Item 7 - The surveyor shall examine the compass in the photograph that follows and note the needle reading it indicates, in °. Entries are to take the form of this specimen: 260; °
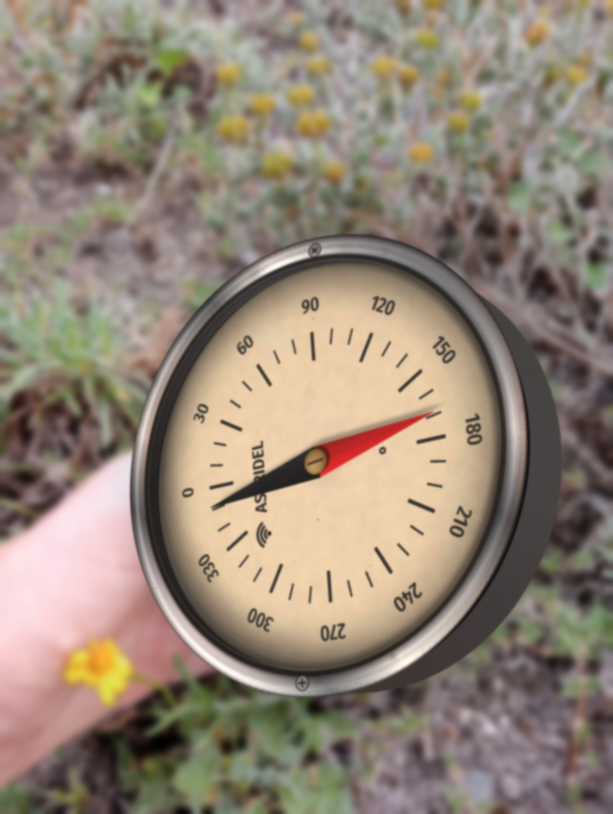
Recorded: 170; °
